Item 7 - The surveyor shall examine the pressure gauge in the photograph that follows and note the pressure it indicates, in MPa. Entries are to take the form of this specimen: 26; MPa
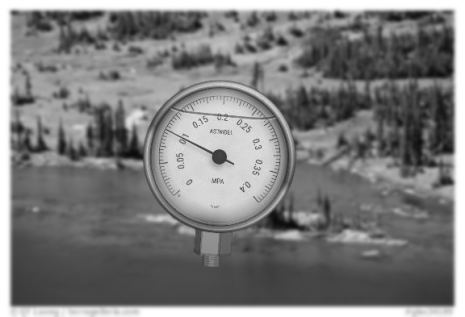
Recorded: 0.1; MPa
